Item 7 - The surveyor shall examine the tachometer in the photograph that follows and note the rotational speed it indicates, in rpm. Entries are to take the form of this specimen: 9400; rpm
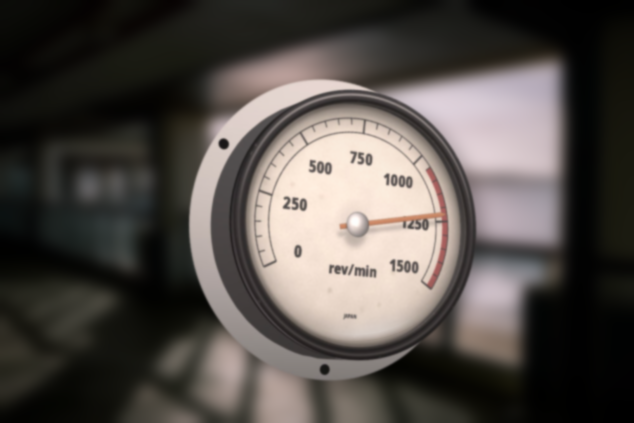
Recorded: 1225; rpm
